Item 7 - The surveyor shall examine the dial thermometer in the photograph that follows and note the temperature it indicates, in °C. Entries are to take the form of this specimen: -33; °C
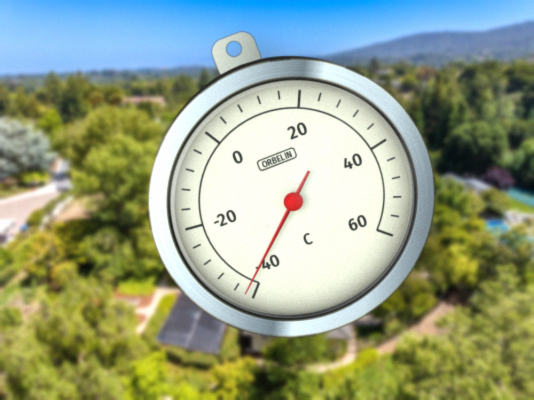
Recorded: -38; °C
